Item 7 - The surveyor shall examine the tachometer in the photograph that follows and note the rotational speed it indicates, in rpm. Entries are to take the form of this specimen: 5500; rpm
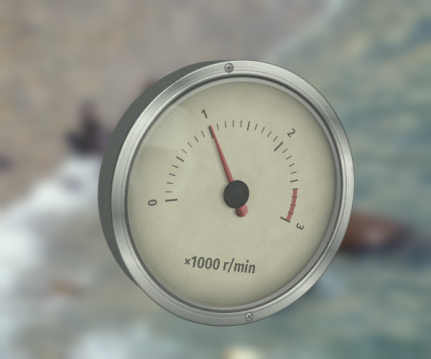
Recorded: 1000; rpm
